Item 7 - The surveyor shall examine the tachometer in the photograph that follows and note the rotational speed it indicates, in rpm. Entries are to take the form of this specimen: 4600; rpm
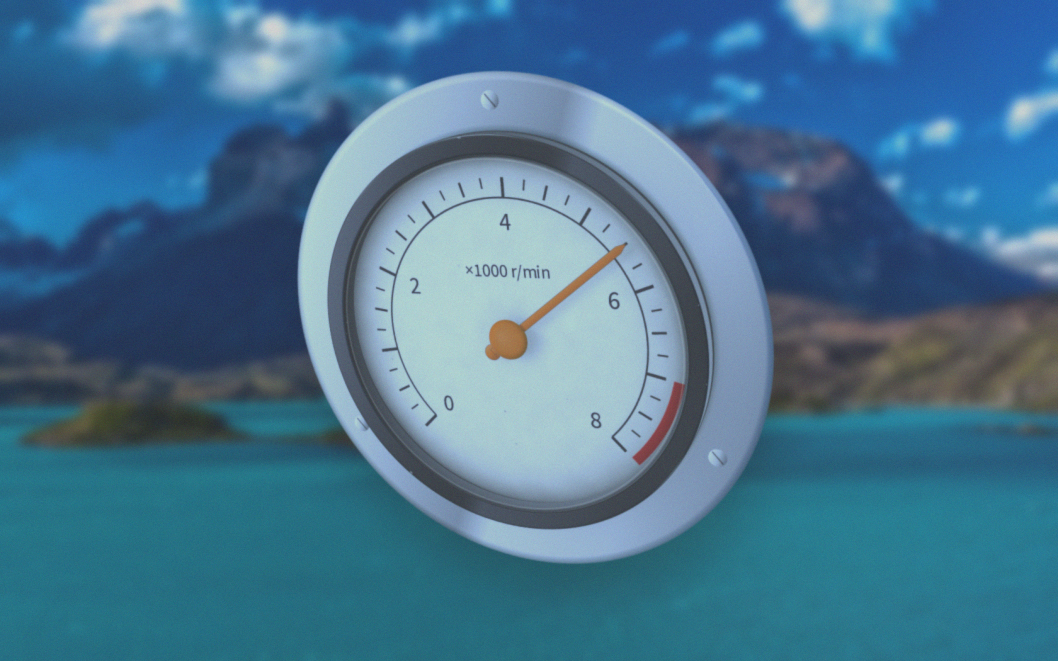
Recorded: 5500; rpm
